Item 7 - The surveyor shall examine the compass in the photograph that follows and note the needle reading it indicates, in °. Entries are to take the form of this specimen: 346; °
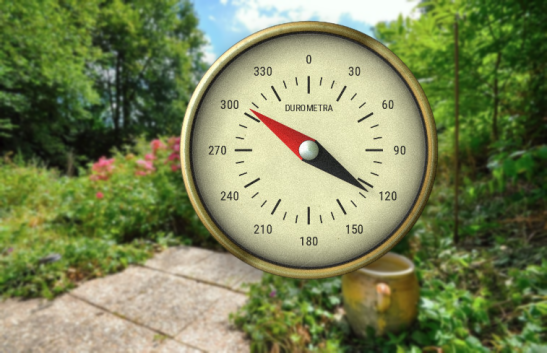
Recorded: 305; °
